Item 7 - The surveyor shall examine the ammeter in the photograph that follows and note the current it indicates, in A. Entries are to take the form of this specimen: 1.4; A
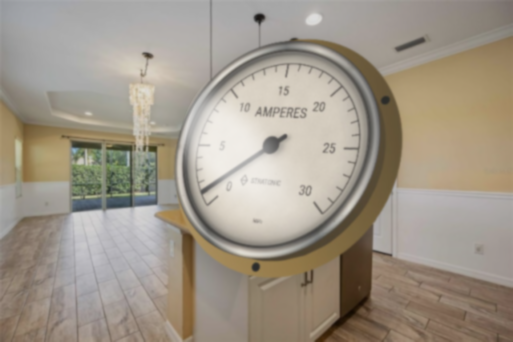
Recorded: 1; A
